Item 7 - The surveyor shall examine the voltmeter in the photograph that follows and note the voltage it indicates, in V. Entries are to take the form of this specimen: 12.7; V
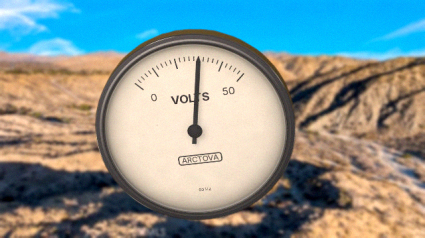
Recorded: 30; V
